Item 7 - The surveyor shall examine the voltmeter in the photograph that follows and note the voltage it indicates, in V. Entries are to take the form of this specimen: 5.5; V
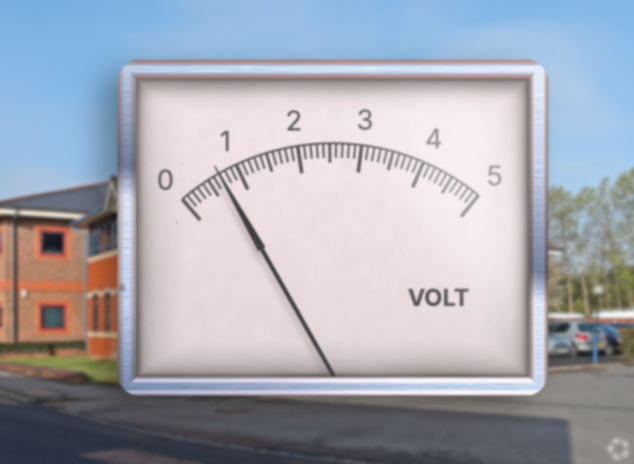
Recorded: 0.7; V
